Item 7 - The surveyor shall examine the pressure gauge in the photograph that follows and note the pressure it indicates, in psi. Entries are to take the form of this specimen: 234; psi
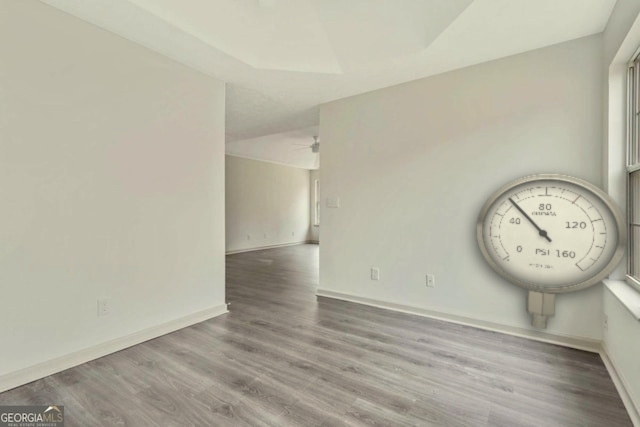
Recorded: 55; psi
